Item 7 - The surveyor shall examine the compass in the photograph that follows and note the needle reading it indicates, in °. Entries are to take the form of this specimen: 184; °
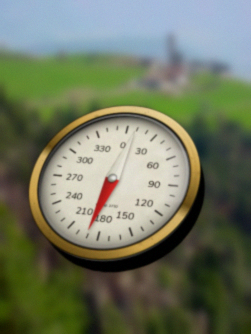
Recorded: 190; °
